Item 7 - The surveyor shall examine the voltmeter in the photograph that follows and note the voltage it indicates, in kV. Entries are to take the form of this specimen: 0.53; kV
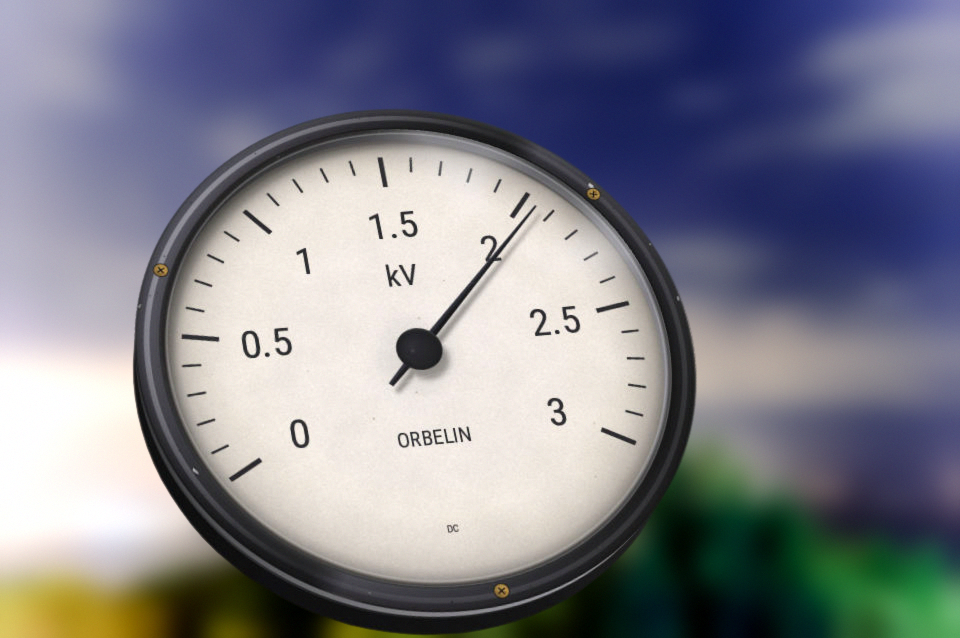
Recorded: 2.05; kV
